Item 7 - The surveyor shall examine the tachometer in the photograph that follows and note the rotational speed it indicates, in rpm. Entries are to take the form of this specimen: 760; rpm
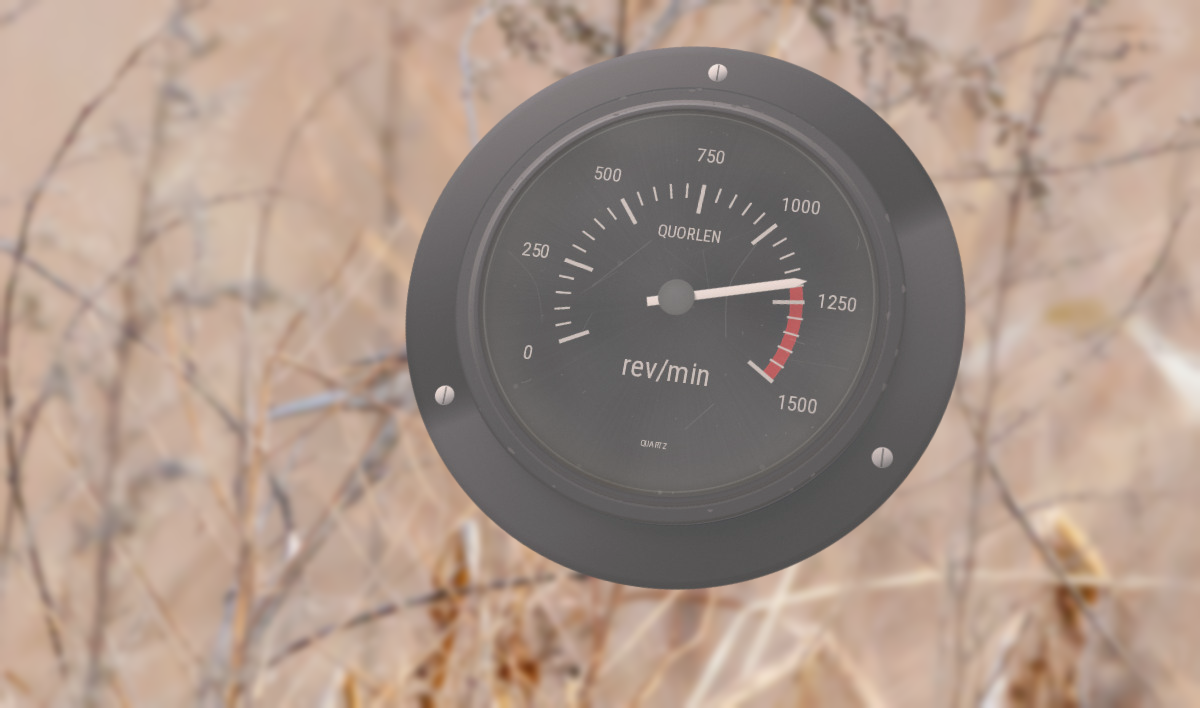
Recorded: 1200; rpm
